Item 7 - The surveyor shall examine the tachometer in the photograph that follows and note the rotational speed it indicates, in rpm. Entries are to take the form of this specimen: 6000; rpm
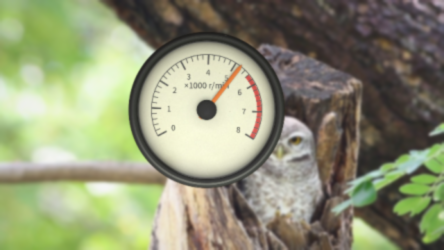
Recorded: 5200; rpm
